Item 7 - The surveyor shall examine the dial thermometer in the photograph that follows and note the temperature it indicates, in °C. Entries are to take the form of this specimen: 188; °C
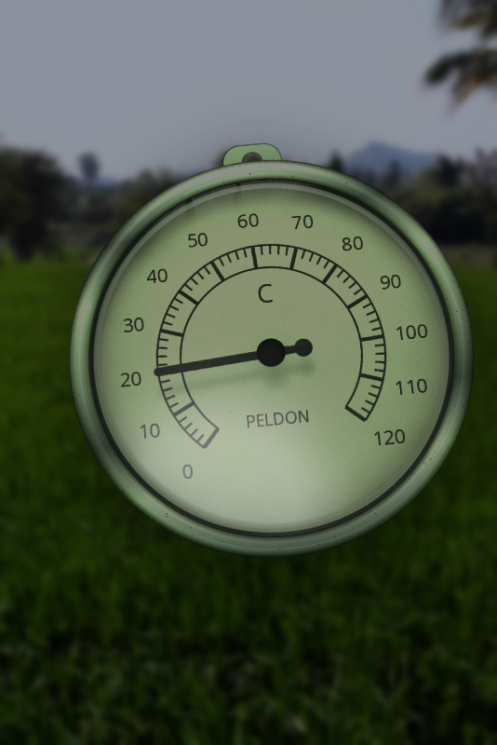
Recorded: 20; °C
